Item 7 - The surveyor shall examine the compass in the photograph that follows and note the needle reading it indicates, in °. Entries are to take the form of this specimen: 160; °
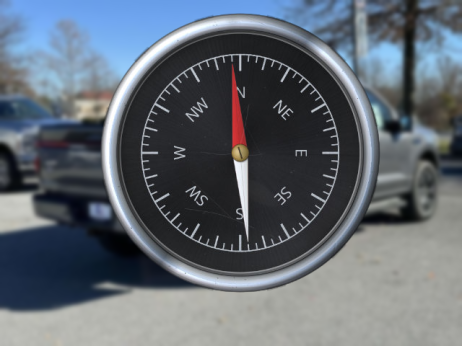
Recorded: 355; °
